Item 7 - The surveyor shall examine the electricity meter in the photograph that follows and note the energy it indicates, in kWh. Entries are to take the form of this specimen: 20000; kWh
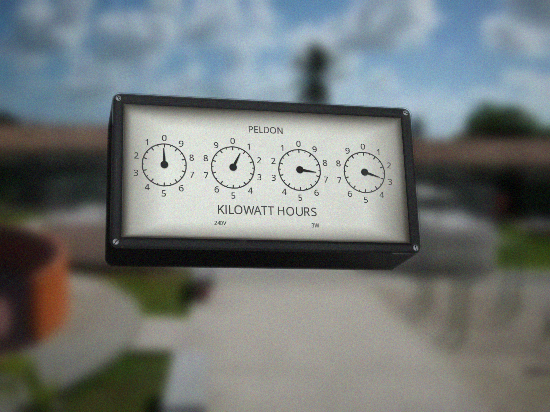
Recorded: 73; kWh
